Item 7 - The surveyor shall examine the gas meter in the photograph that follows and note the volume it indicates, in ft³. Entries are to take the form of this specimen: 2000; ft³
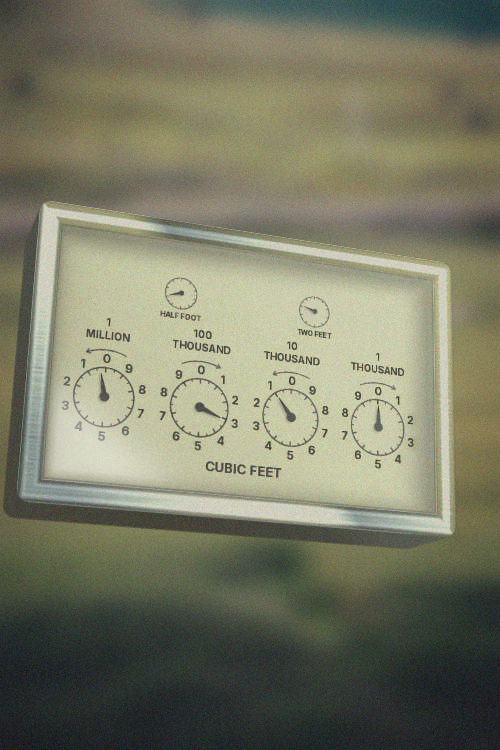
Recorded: 31000; ft³
